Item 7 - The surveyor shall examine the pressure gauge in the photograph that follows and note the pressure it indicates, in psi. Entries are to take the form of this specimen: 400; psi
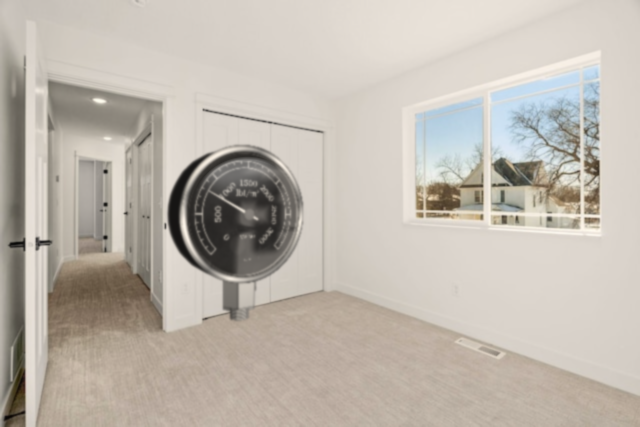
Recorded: 800; psi
